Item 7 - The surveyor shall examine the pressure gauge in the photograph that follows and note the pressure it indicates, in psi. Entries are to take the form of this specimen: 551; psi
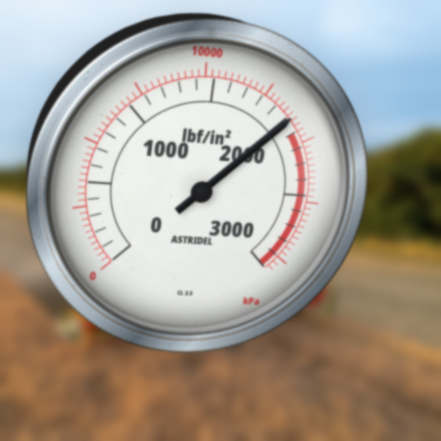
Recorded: 2000; psi
